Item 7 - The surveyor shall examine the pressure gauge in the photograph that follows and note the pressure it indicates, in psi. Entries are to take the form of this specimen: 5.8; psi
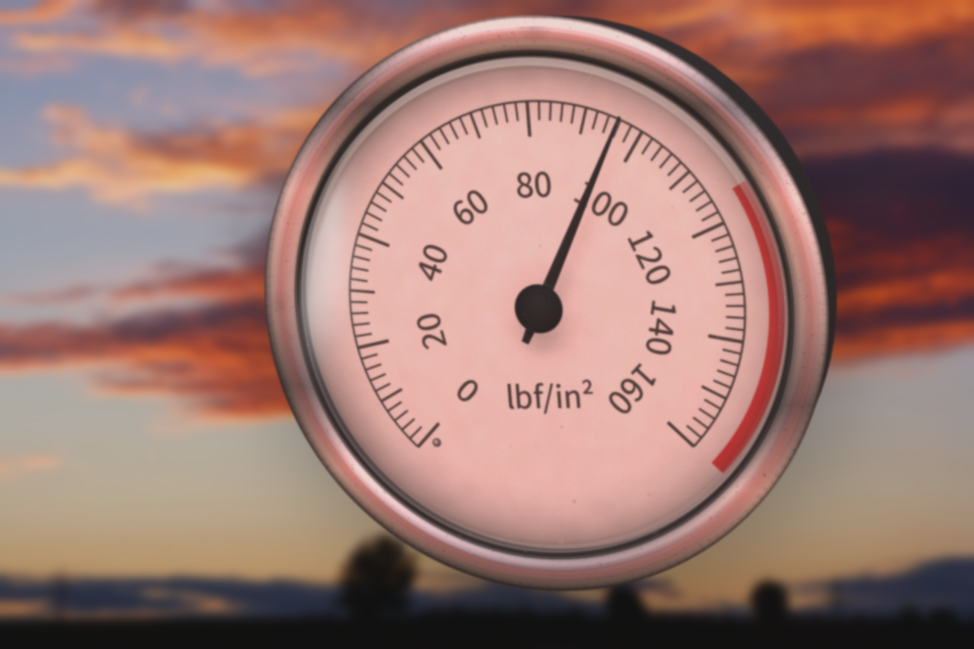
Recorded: 96; psi
